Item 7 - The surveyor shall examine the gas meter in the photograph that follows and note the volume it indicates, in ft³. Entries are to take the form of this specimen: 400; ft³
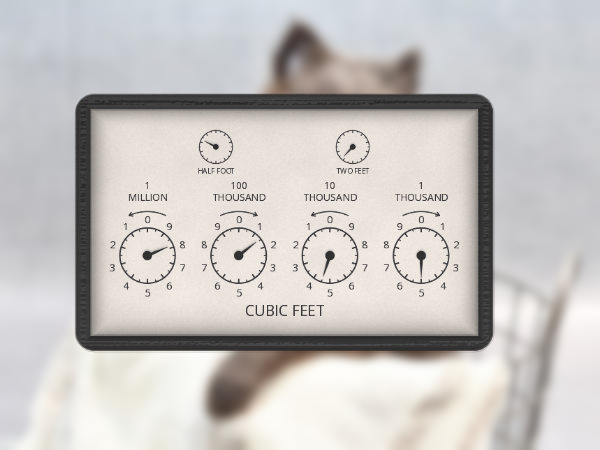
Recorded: 814500; ft³
